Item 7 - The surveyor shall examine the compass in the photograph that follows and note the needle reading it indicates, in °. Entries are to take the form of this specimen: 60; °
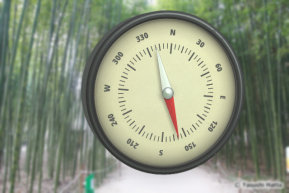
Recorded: 160; °
